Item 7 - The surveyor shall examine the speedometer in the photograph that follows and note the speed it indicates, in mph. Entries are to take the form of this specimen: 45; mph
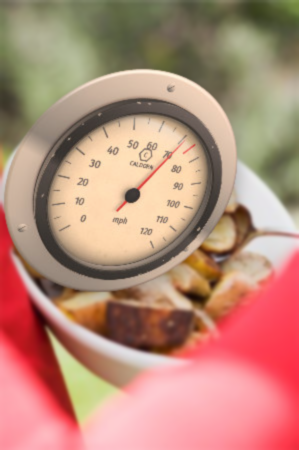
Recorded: 70; mph
